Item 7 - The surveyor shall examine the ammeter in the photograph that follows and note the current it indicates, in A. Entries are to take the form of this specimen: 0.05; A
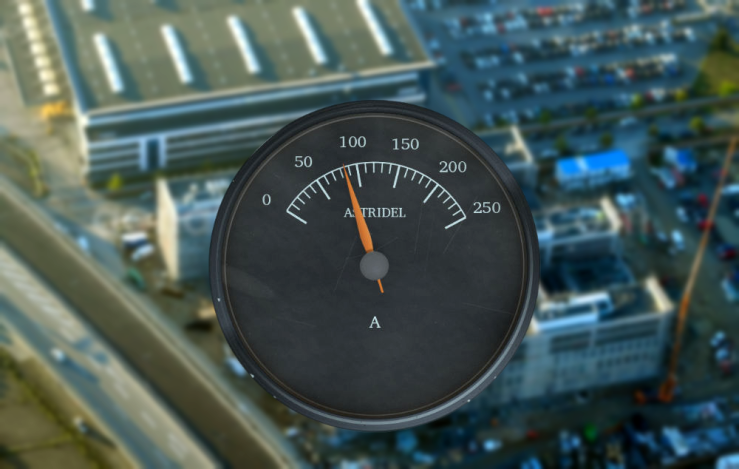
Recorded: 85; A
